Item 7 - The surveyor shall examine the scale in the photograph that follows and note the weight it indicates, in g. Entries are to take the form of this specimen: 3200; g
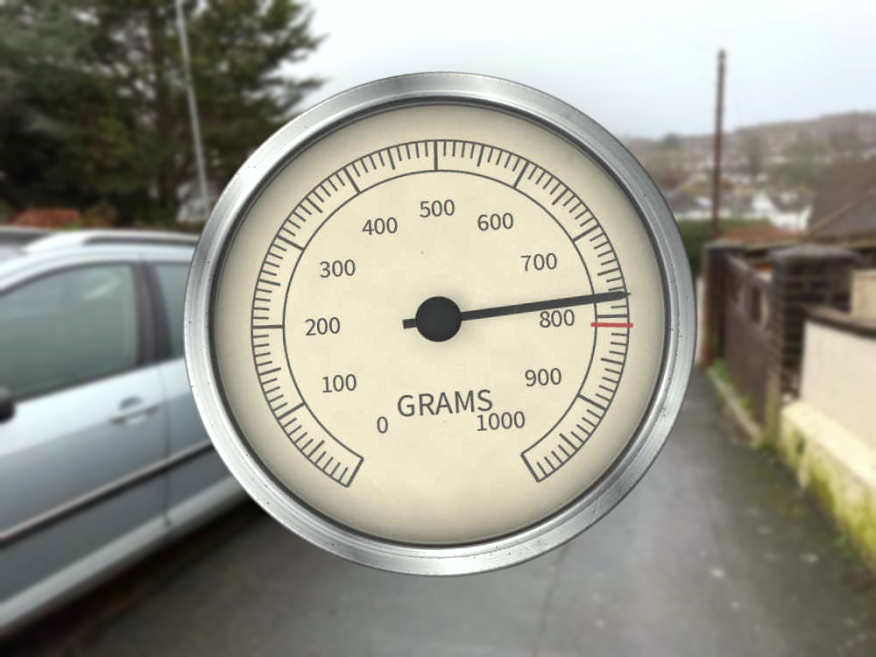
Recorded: 780; g
